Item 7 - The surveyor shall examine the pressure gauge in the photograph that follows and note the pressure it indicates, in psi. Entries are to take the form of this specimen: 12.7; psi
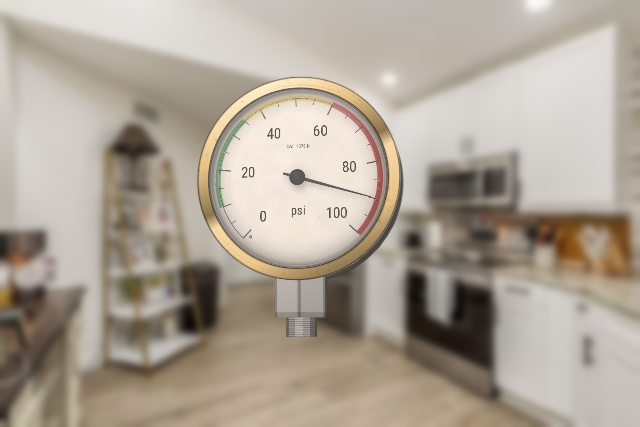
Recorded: 90; psi
